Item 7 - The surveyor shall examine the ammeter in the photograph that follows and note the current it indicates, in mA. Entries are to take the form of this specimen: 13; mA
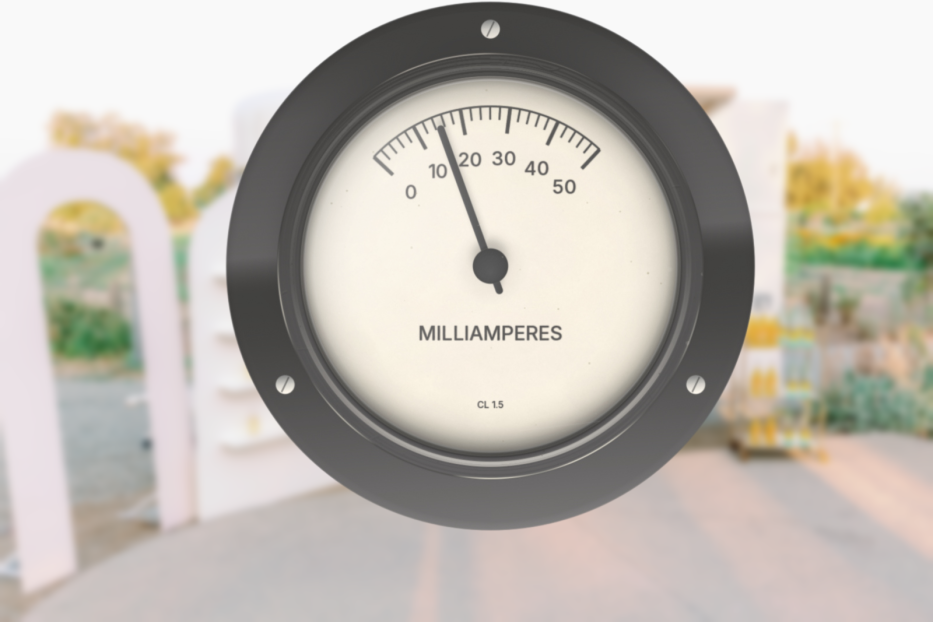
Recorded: 15; mA
